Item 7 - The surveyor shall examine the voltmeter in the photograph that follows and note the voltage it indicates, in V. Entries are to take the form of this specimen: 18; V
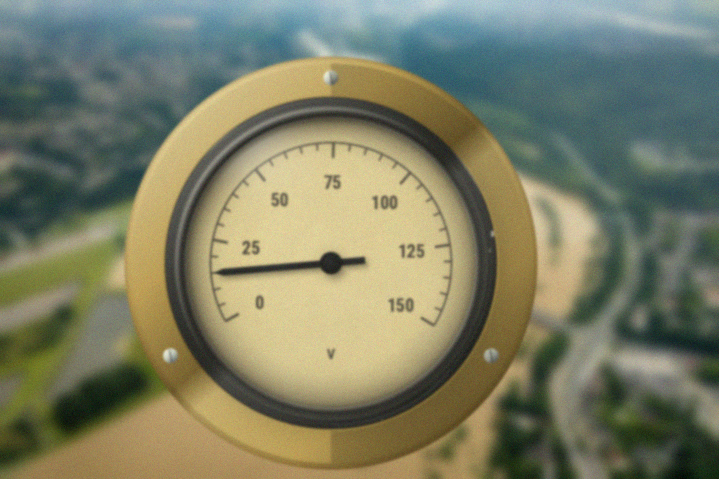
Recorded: 15; V
